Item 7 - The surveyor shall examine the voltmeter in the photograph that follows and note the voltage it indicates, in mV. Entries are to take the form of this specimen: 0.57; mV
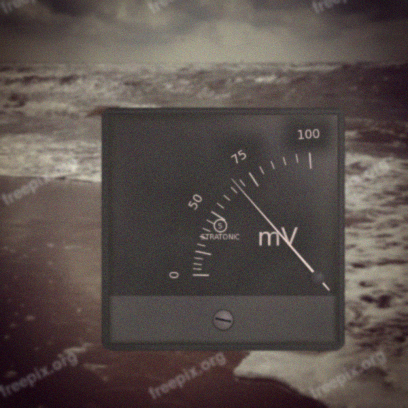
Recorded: 67.5; mV
